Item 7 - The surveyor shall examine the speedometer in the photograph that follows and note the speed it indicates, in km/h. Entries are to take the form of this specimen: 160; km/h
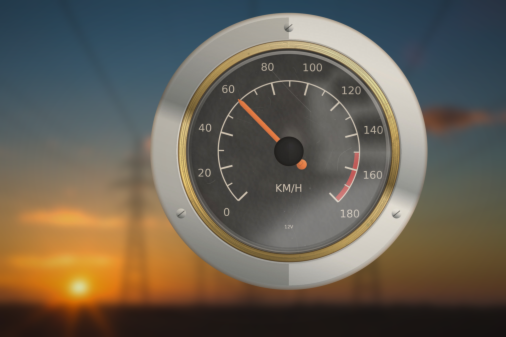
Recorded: 60; km/h
